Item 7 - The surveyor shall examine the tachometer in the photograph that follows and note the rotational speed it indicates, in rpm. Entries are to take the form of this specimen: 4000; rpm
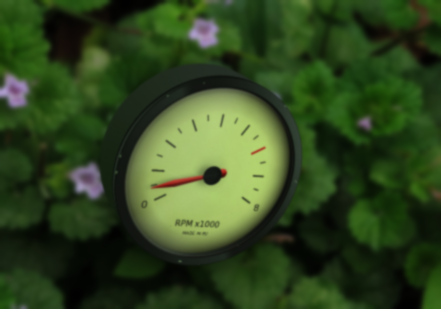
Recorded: 500; rpm
